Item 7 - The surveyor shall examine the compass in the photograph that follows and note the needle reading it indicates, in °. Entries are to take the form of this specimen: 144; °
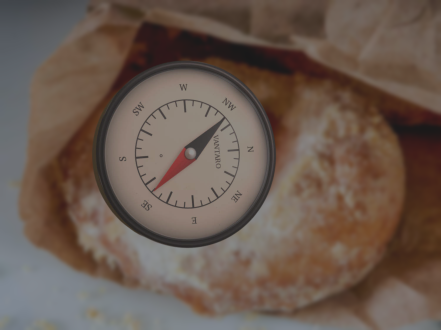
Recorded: 140; °
